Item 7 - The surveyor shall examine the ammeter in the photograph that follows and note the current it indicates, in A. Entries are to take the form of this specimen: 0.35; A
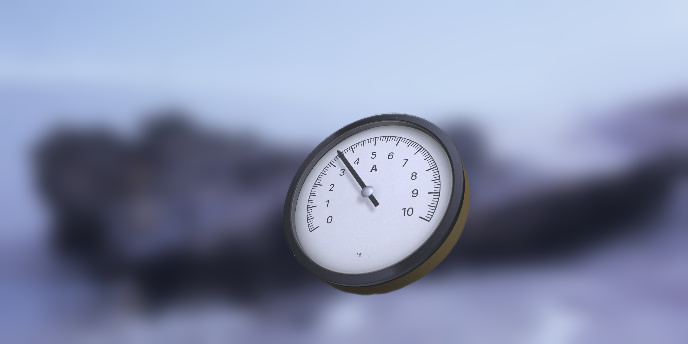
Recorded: 3.5; A
